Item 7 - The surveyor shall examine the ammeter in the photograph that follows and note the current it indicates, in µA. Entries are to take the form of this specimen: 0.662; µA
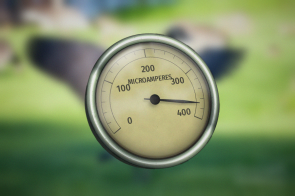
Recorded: 370; µA
